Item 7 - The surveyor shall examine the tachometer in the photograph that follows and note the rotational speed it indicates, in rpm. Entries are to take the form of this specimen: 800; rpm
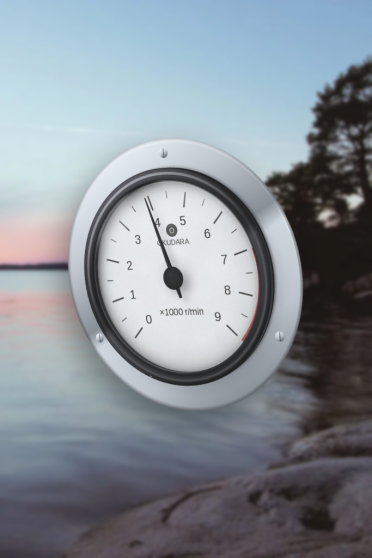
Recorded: 4000; rpm
